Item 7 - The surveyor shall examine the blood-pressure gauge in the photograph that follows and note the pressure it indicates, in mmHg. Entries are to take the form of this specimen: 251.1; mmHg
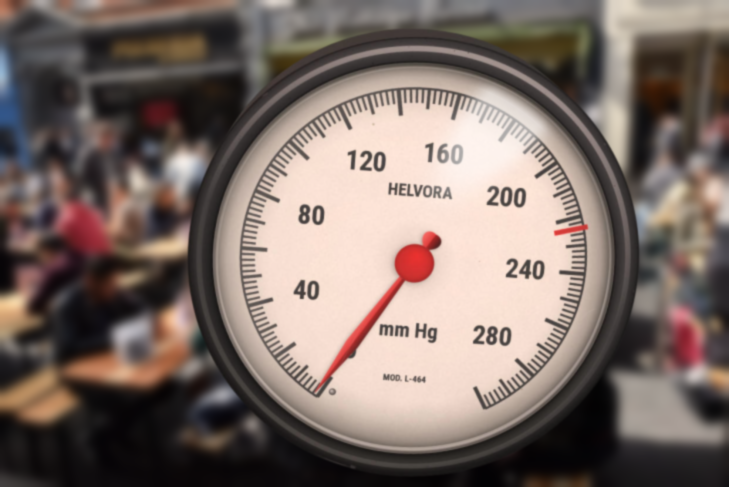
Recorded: 2; mmHg
